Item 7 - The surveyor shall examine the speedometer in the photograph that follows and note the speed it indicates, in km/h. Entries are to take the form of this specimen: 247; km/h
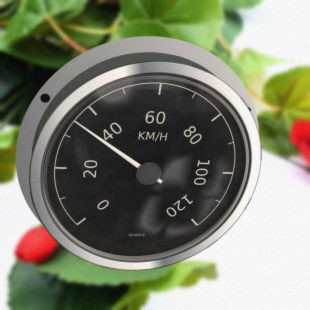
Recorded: 35; km/h
